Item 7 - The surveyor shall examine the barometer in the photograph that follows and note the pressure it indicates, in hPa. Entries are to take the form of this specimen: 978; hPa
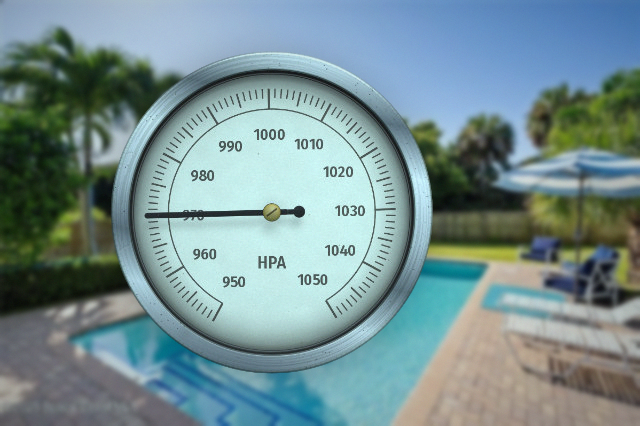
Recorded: 970; hPa
